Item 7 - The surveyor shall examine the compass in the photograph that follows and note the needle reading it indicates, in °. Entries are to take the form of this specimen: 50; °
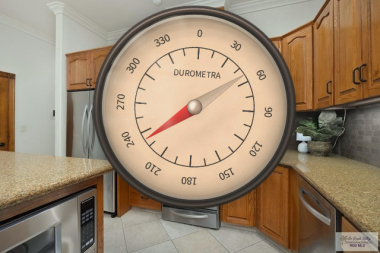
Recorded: 232.5; °
